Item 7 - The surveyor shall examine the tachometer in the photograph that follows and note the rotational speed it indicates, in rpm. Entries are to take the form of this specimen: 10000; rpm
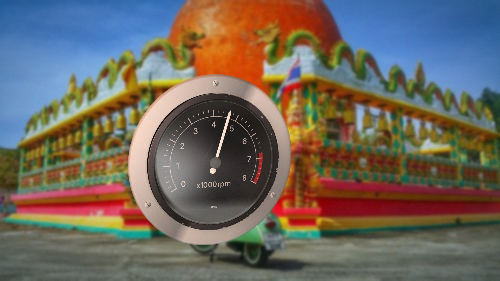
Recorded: 4600; rpm
